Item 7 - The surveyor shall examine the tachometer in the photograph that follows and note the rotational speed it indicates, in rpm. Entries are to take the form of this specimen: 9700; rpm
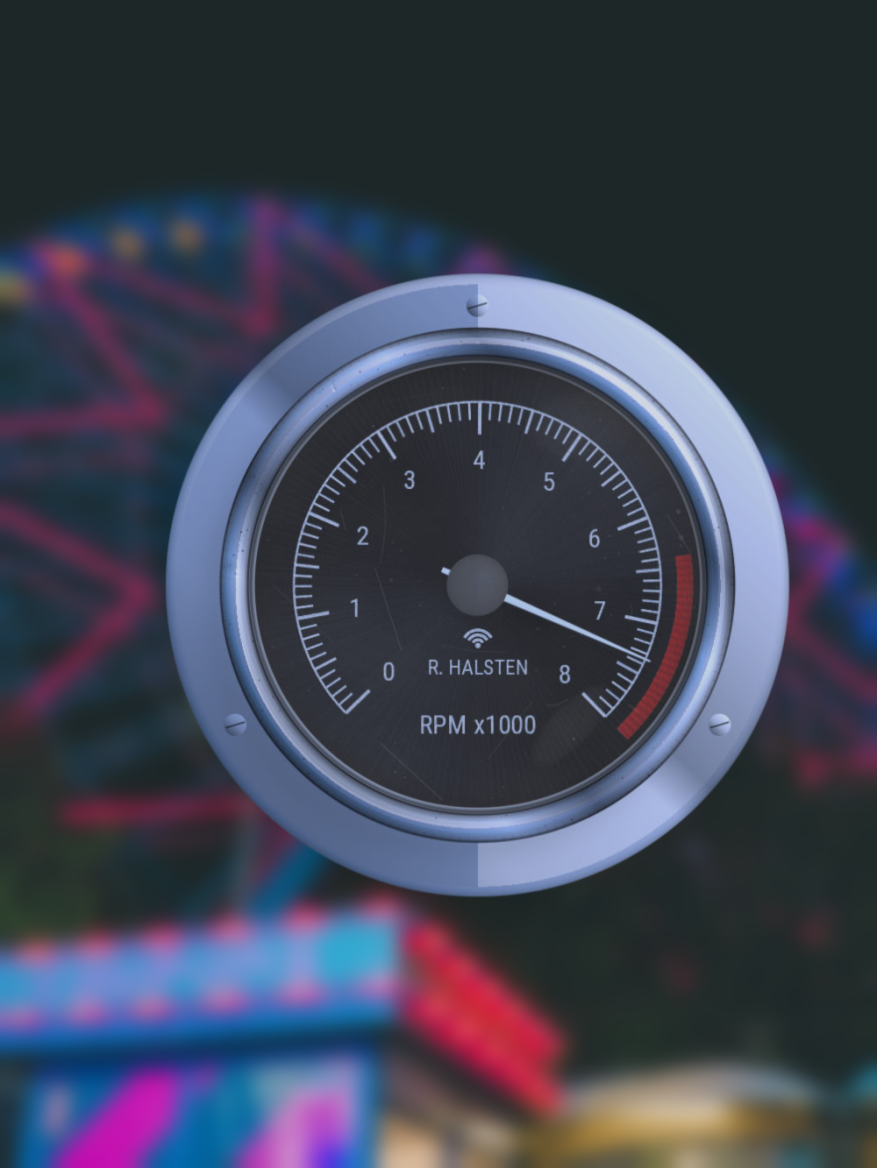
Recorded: 7350; rpm
